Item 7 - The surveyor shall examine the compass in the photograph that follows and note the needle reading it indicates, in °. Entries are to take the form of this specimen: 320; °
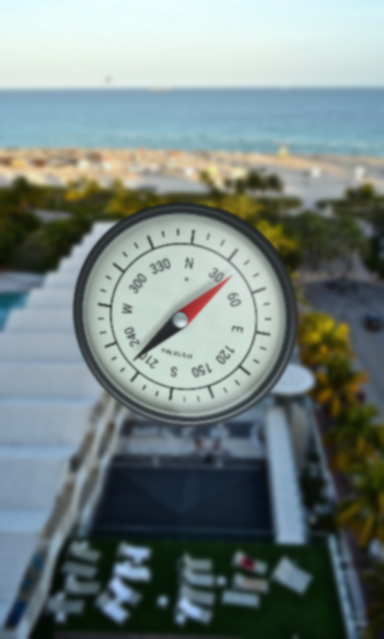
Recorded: 40; °
